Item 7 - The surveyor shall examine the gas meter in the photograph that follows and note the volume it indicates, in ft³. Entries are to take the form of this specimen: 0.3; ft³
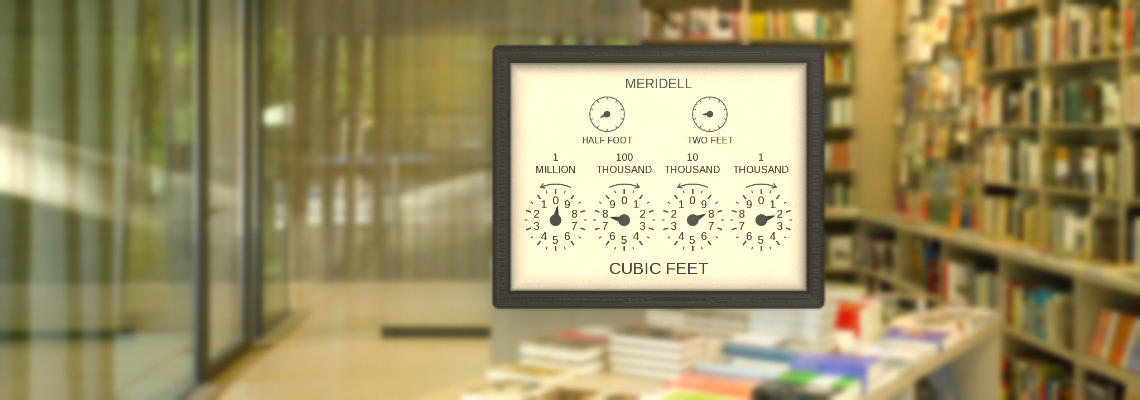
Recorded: 978200; ft³
